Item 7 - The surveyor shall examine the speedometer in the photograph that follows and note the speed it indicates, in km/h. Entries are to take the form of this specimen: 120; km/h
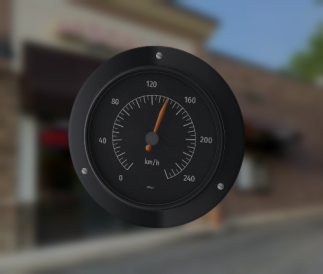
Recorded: 140; km/h
